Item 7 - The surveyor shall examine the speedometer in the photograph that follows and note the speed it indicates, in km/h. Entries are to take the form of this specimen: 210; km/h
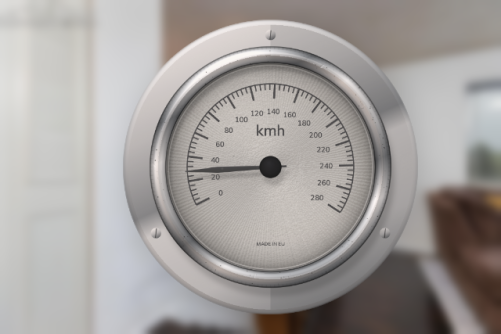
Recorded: 28; km/h
